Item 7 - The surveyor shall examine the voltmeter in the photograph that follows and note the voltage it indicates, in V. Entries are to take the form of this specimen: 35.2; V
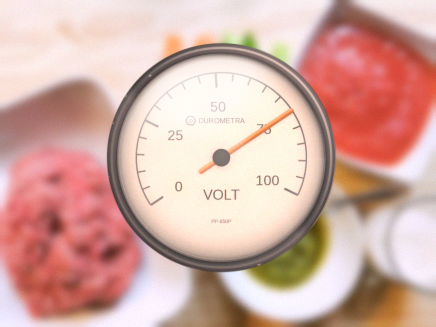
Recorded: 75; V
